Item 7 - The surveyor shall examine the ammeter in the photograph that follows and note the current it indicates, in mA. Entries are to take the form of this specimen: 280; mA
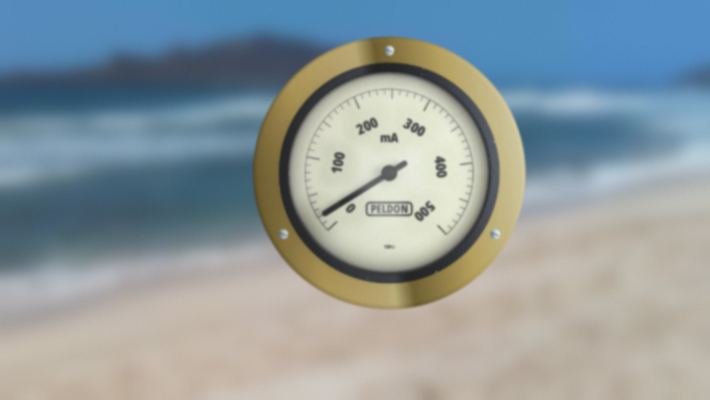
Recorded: 20; mA
